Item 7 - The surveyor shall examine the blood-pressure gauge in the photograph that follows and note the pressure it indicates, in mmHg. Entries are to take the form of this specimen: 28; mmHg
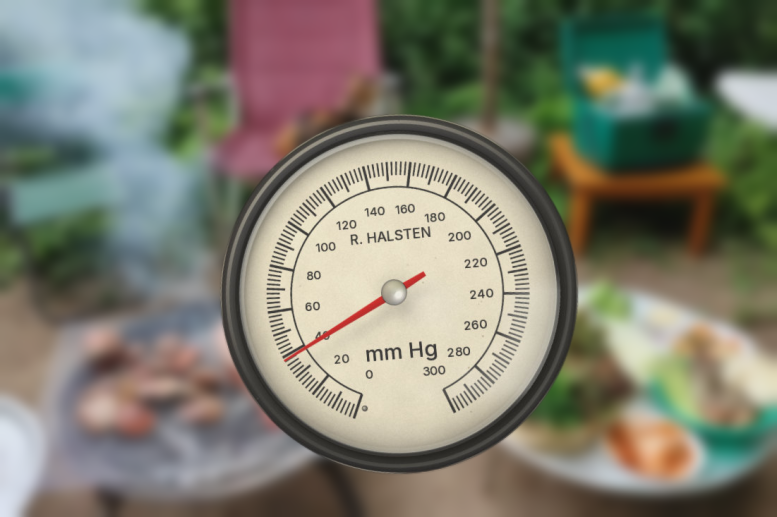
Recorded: 38; mmHg
